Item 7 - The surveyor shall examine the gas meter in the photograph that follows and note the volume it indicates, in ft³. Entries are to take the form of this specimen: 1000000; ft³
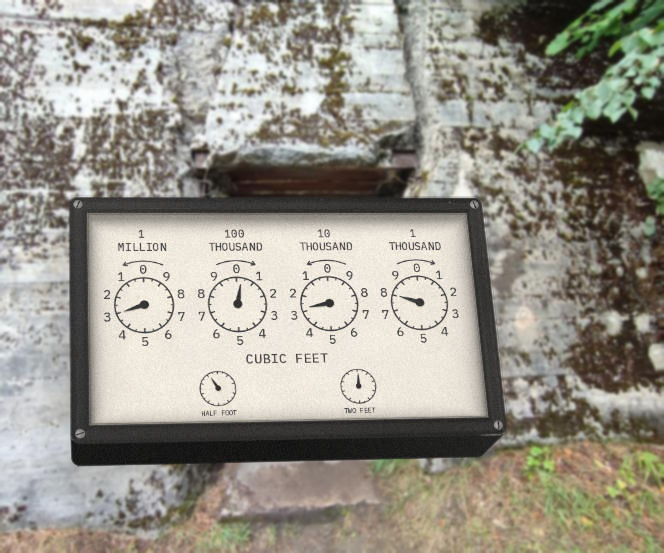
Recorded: 302800; ft³
